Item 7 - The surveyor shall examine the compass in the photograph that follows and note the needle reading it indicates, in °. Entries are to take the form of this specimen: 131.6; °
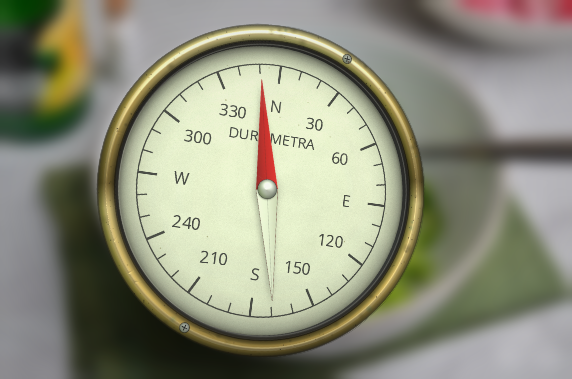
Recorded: 350; °
